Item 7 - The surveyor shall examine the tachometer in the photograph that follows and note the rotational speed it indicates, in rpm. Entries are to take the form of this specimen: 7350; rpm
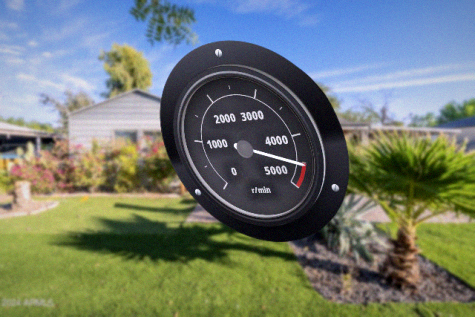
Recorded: 4500; rpm
